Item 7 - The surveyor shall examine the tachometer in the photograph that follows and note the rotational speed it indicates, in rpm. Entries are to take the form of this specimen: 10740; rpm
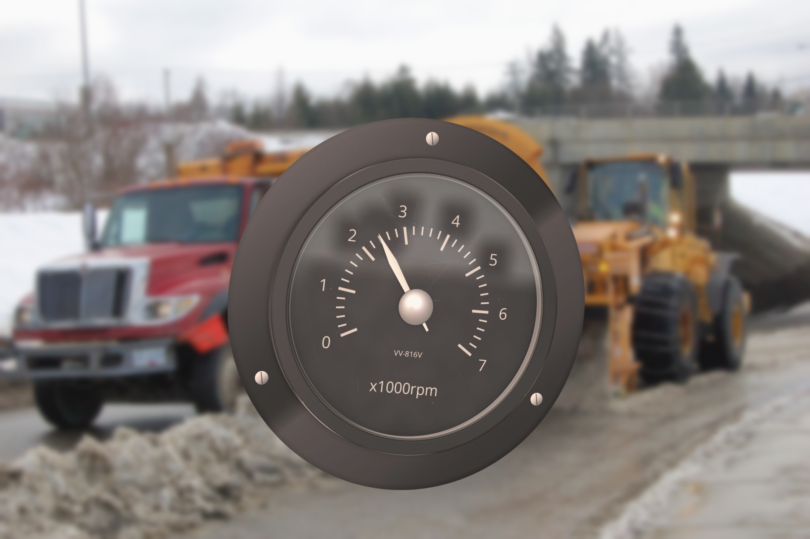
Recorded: 2400; rpm
